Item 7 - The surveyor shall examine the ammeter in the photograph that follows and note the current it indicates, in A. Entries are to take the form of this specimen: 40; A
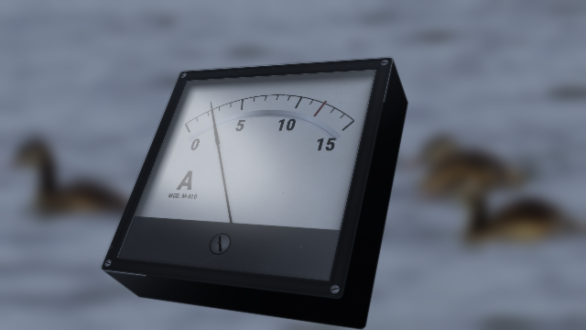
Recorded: 2.5; A
